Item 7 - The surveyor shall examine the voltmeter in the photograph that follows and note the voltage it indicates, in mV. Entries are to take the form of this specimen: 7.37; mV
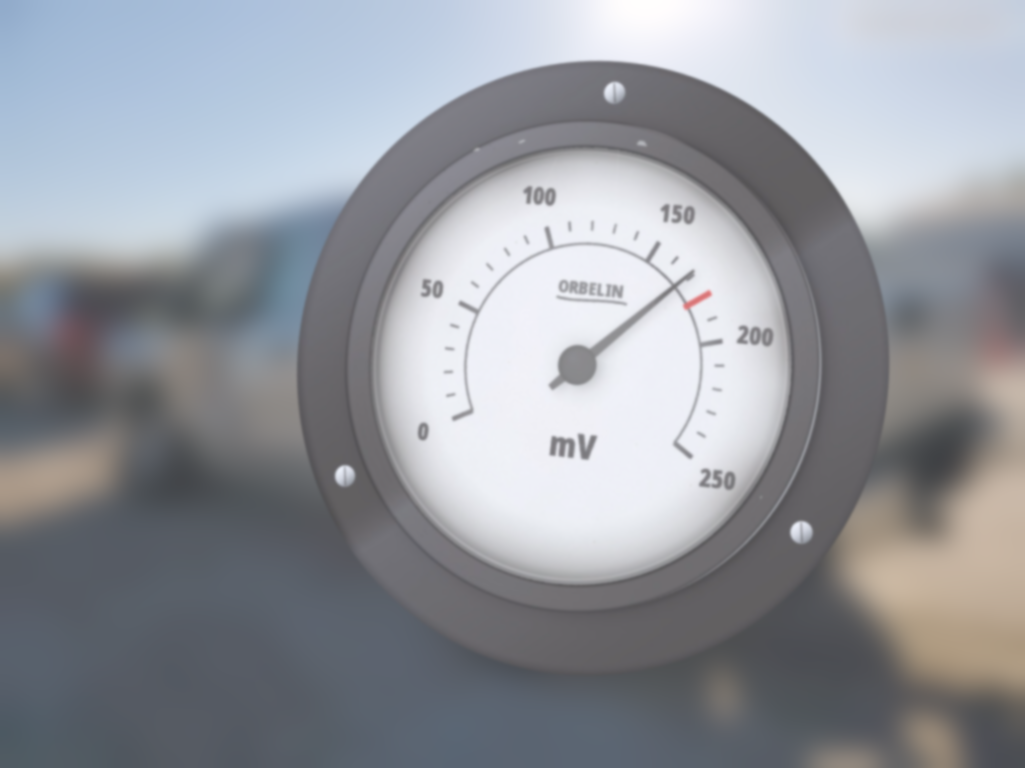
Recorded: 170; mV
